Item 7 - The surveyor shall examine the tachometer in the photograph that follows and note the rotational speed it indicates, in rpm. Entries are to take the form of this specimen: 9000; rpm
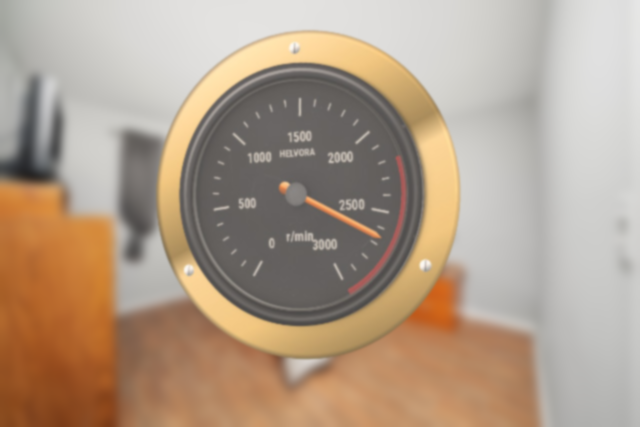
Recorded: 2650; rpm
